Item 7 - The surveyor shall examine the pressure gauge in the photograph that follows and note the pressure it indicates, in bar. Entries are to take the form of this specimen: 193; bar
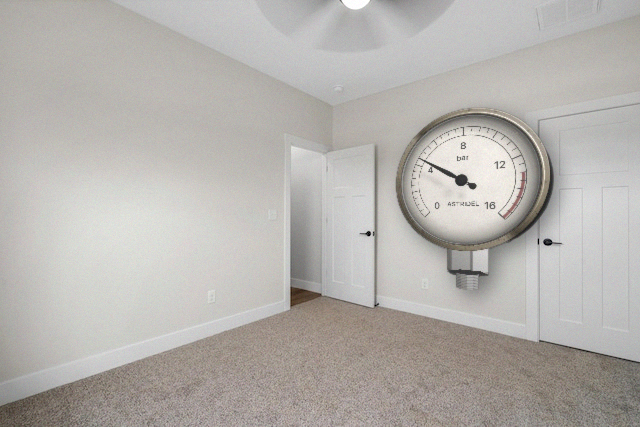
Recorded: 4.5; bar
